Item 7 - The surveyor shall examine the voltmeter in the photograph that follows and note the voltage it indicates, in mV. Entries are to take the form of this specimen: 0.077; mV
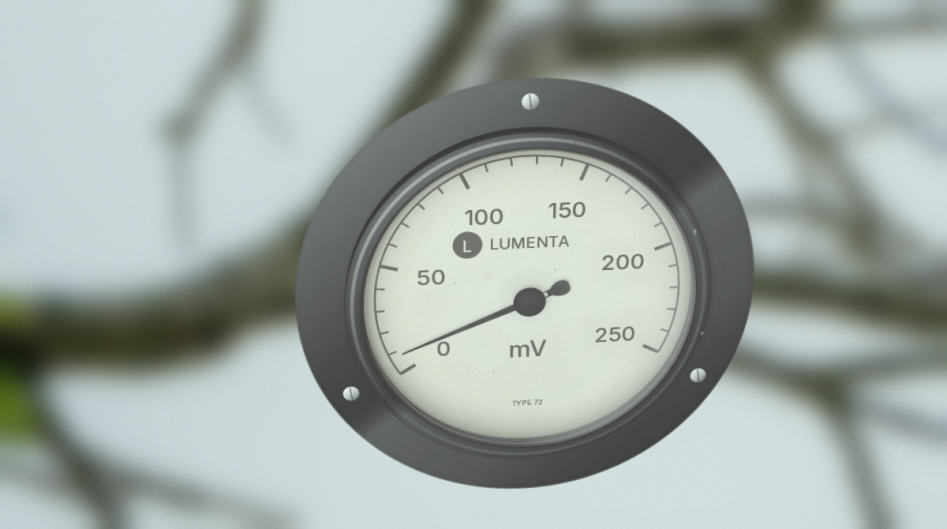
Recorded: 10; mV
